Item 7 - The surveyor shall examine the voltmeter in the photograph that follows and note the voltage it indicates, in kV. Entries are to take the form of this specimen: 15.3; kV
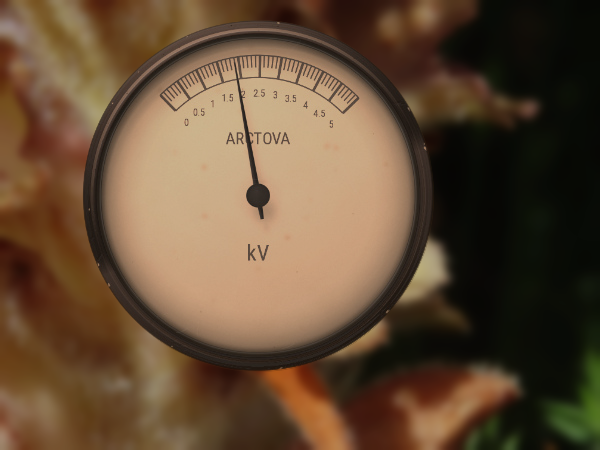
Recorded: 1.9; kV
